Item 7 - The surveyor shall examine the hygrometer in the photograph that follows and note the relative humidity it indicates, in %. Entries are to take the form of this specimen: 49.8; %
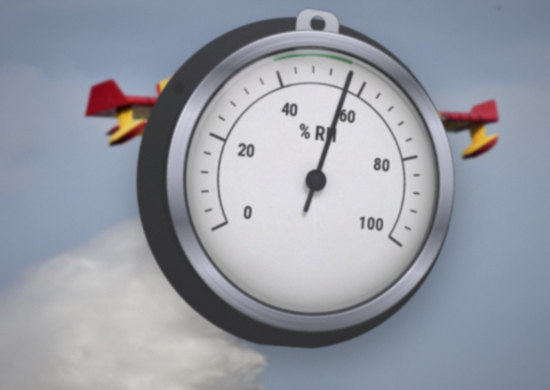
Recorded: 56; %
